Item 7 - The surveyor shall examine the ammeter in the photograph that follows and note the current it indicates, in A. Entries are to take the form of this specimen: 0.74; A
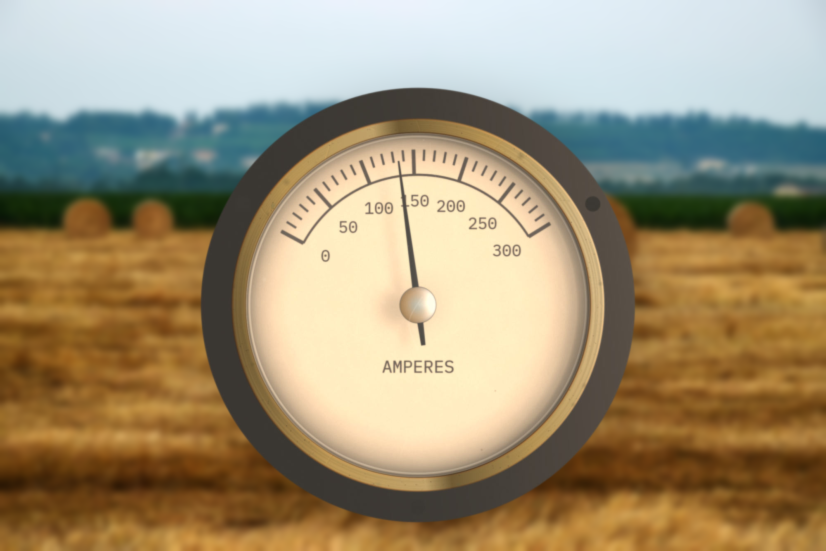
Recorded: 135; A
